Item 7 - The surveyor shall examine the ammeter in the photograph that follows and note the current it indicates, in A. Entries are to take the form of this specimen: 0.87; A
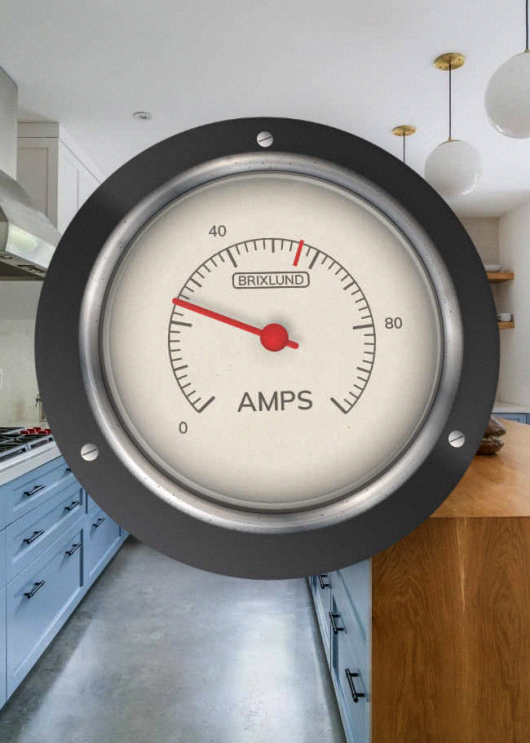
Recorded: 24; A
